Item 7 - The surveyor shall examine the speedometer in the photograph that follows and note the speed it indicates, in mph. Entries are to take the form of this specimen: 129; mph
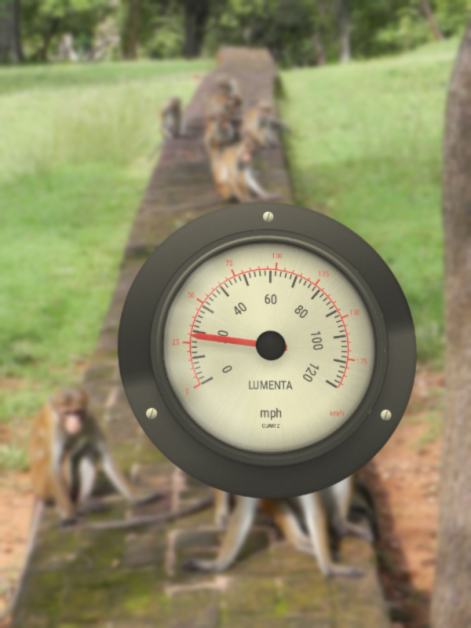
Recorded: 18; mph
